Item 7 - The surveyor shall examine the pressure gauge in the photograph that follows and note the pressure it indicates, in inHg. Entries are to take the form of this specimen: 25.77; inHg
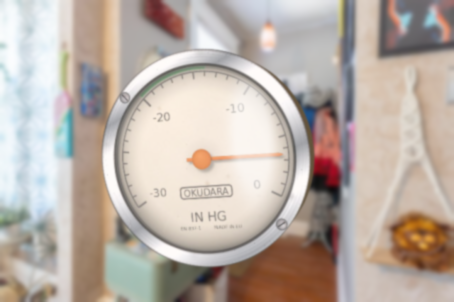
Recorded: -3.5; inHg
